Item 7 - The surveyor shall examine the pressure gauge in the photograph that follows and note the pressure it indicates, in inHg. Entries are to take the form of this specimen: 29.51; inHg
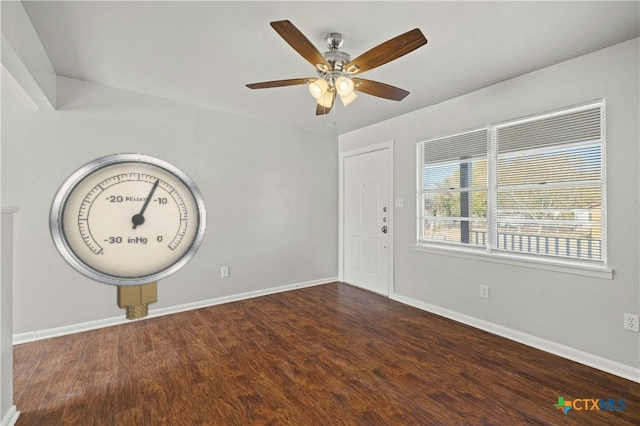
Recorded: -12.5; inHg
